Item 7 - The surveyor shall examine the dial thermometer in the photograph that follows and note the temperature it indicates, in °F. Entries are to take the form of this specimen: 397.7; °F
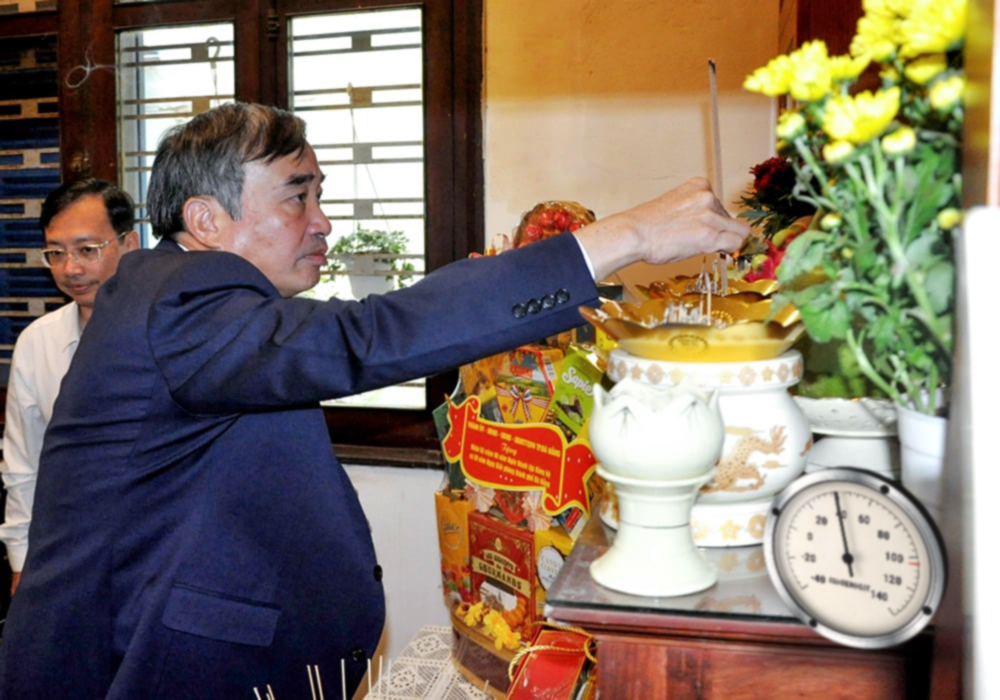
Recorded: 40; °F
